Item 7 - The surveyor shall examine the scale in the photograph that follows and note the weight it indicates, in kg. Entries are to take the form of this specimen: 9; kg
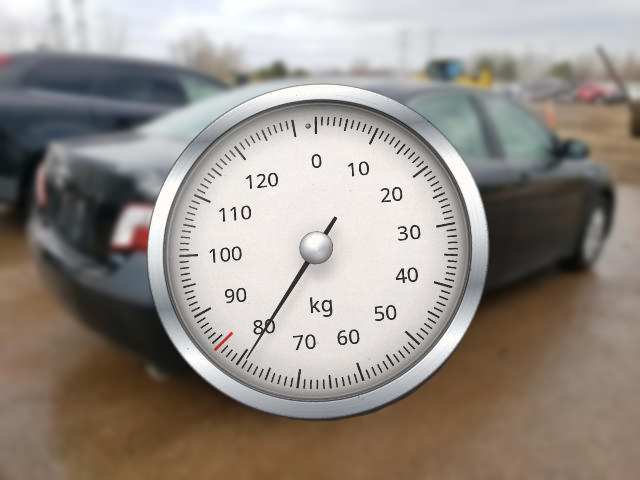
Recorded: 79; kg
